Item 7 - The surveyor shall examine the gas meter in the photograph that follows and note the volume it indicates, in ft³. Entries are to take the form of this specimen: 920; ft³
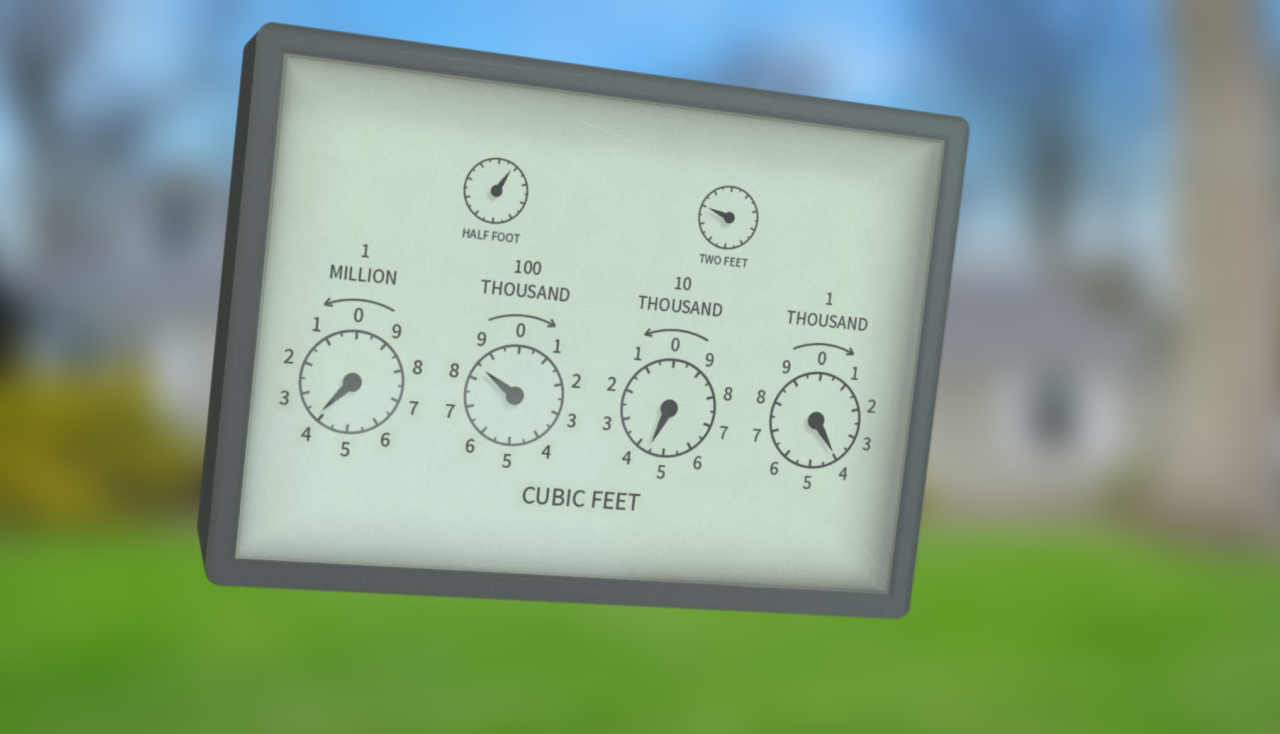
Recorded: 384400; ft³
